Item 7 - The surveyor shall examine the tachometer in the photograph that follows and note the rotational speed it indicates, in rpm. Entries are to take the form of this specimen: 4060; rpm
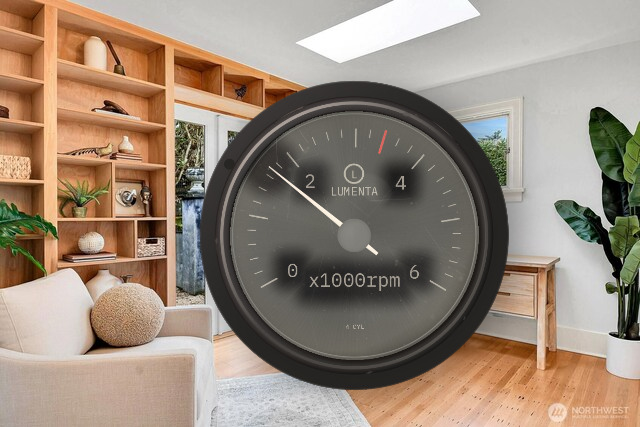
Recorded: 1700; rpm
